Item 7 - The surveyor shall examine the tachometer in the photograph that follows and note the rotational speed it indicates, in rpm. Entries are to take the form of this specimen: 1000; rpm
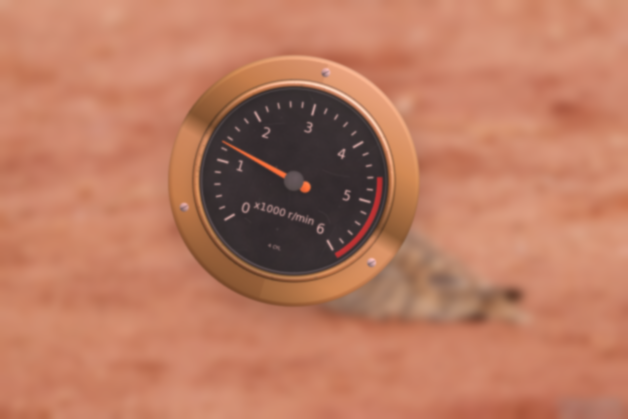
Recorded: 1300; rpm
